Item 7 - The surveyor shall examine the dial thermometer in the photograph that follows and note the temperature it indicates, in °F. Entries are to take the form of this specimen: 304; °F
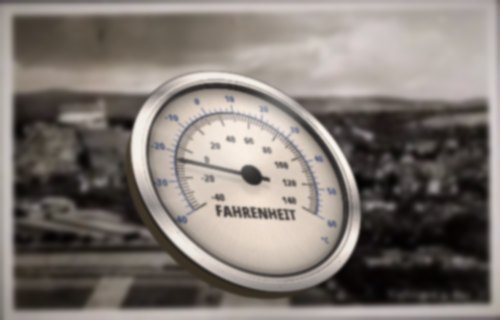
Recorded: -10; °F
